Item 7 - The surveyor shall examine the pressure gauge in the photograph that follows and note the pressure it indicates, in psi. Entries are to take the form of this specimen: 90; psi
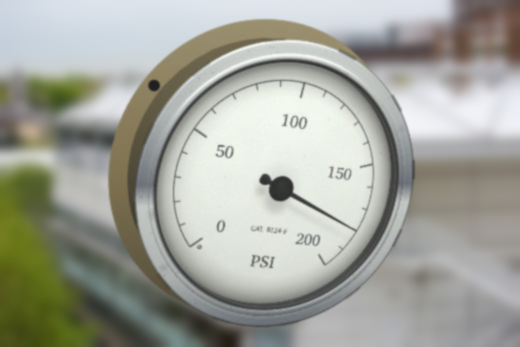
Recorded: 180; psi
